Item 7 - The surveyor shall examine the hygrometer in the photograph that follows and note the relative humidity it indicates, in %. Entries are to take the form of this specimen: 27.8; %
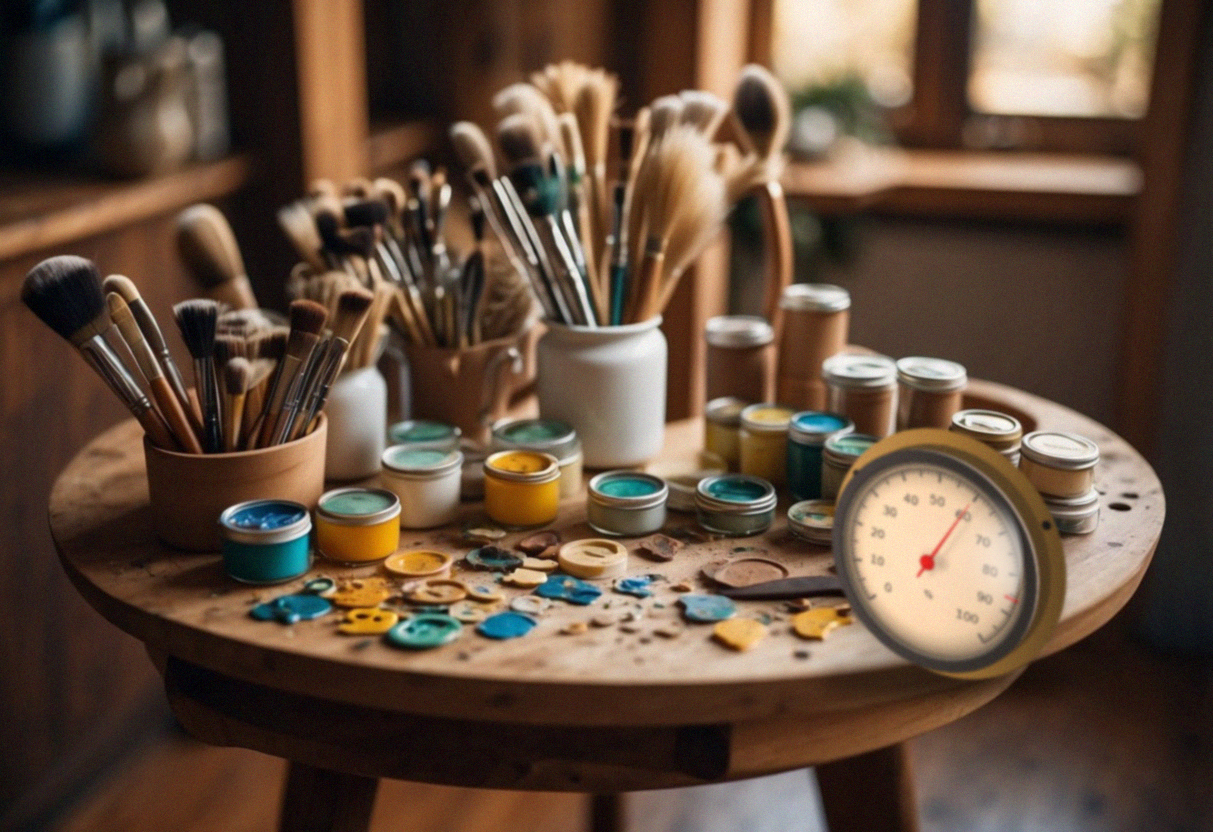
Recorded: 60; %
